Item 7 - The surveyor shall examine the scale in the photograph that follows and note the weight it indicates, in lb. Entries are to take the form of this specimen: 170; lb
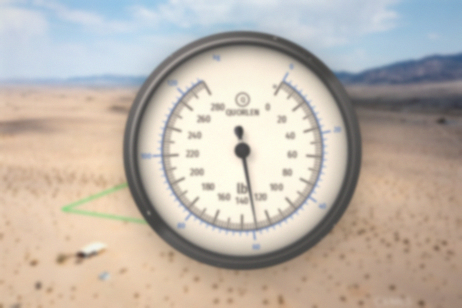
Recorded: 130; lb
